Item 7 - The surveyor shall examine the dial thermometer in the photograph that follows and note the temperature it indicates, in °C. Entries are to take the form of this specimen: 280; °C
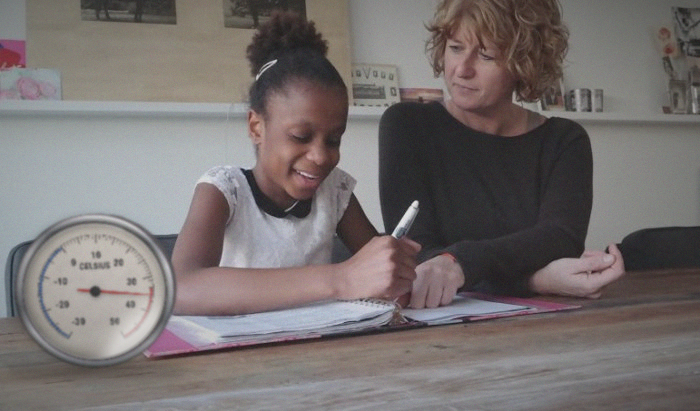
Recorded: 35; °C
